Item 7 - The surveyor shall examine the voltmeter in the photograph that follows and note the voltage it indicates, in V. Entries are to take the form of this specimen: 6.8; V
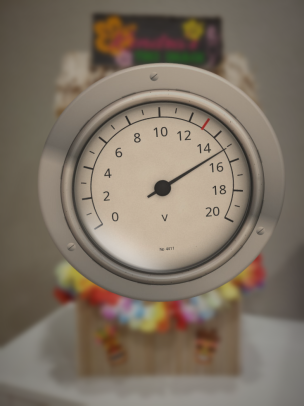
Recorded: 15; V
